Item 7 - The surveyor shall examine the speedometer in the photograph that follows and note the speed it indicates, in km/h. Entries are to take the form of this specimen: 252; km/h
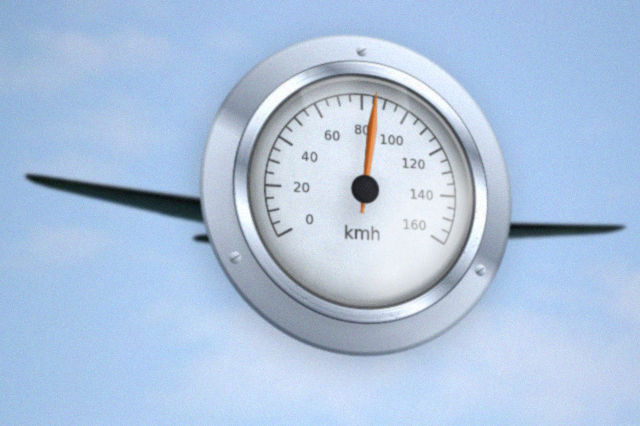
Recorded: 85; km/h
